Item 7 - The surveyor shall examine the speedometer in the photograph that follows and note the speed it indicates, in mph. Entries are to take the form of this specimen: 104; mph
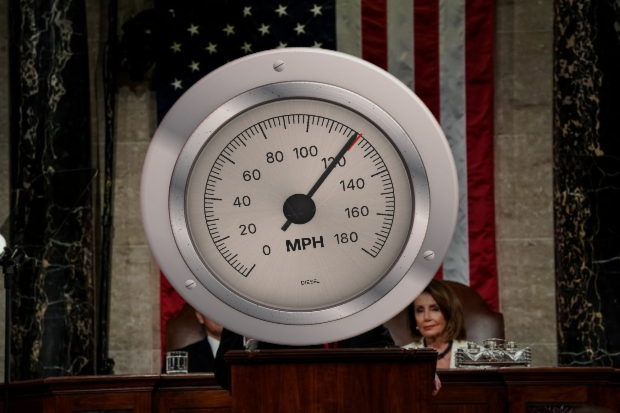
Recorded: 120; mph
